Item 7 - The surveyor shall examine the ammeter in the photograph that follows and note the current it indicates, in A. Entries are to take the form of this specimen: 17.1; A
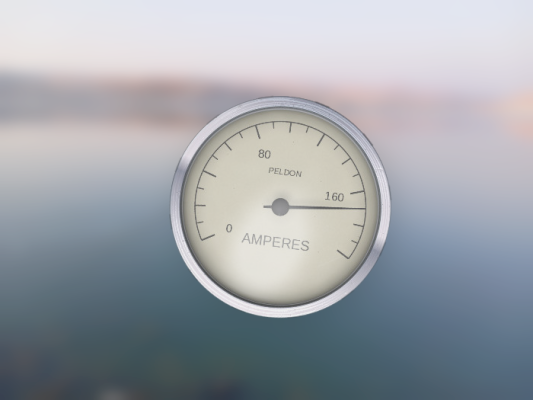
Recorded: 170; A
